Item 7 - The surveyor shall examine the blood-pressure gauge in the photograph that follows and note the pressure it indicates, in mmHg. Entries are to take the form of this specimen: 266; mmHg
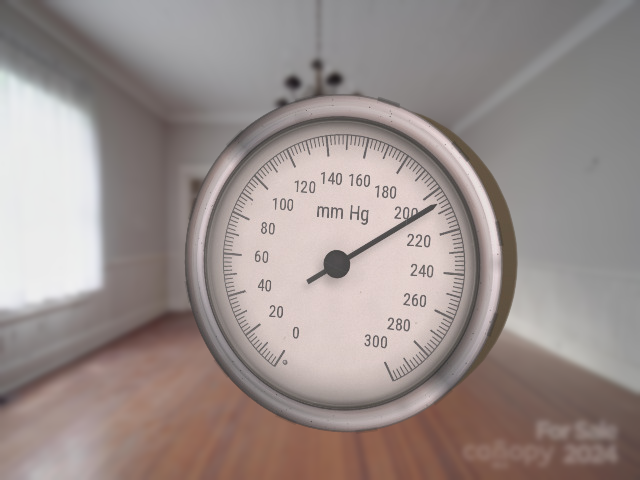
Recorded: 206; mmHg
